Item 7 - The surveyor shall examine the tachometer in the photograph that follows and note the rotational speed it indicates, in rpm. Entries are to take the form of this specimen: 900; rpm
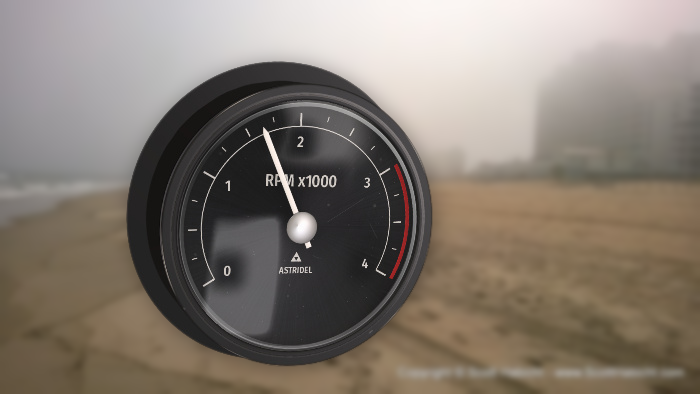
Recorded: 1625; rpm
